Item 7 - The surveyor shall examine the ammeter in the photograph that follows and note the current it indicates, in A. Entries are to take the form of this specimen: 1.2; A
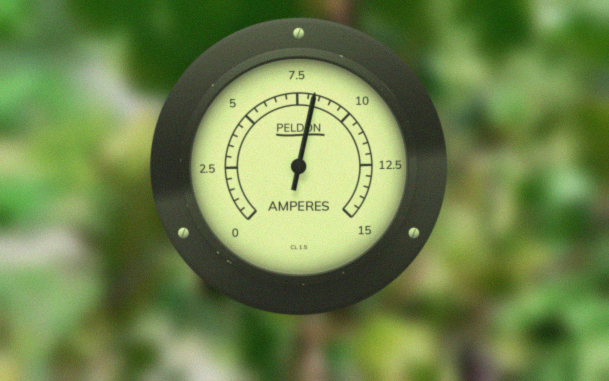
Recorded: 8.25; A
